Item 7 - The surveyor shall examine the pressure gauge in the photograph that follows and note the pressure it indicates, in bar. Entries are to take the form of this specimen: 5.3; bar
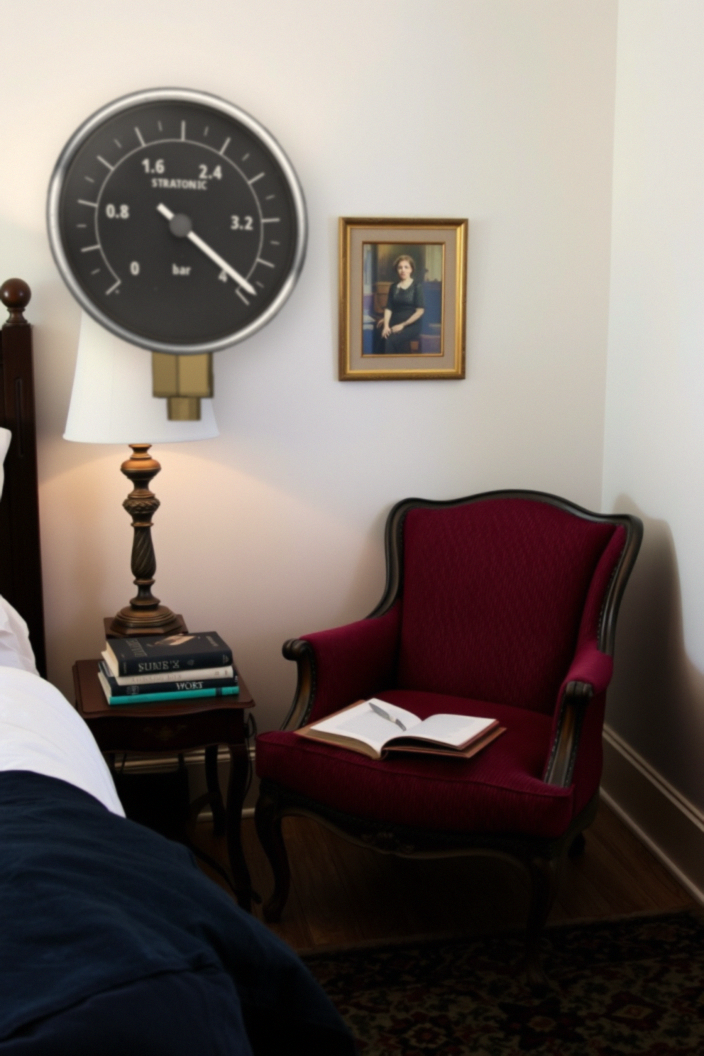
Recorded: 3.9; bar
